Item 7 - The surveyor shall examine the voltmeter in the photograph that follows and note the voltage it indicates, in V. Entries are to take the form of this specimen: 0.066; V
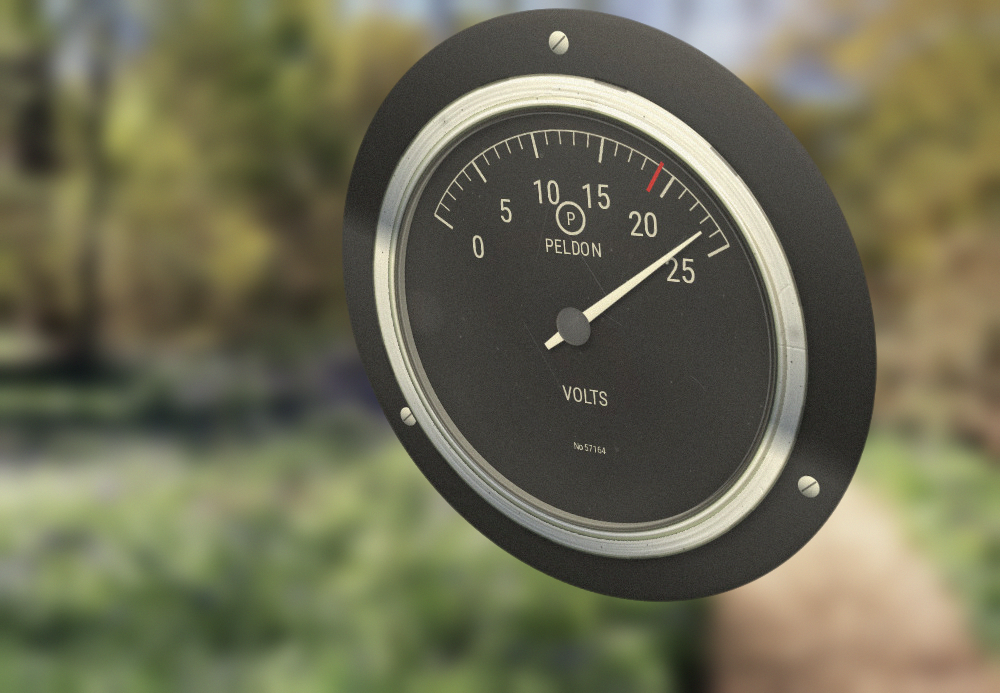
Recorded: 23.5; V
